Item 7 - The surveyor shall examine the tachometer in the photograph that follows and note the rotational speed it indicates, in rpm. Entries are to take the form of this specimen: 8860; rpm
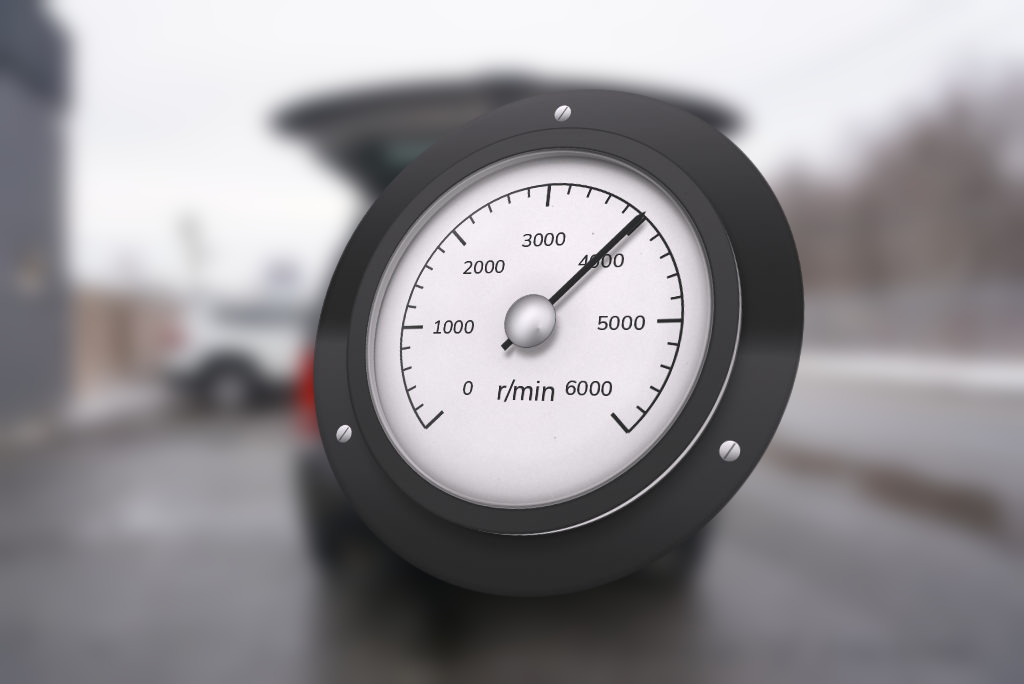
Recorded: 4000; rpm
